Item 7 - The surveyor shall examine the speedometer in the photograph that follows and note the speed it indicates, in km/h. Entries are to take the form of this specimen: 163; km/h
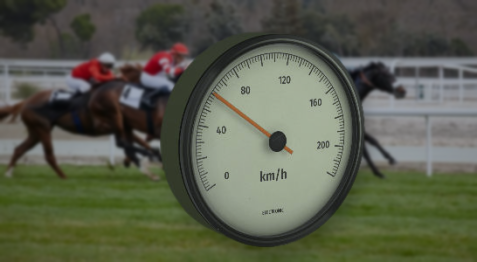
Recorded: 60; km/h
